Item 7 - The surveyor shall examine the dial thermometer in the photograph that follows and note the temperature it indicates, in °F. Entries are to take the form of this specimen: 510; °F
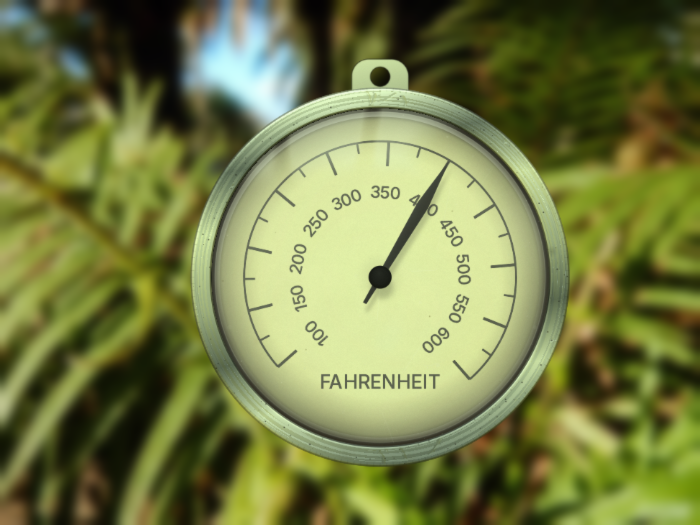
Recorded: 400; °F
